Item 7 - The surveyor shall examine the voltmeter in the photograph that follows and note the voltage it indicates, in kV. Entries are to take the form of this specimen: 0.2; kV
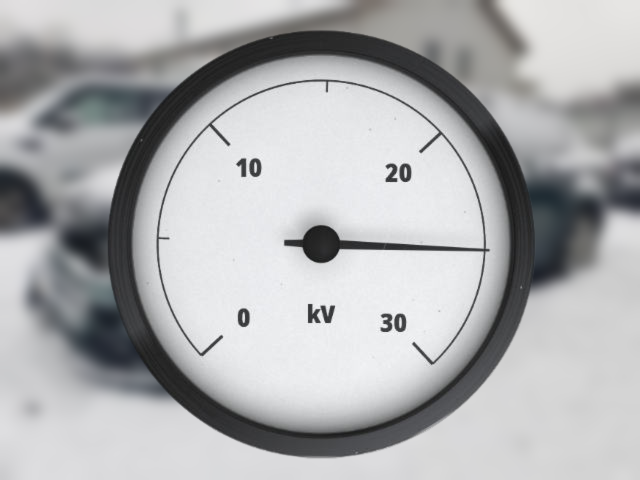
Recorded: 25; kV
